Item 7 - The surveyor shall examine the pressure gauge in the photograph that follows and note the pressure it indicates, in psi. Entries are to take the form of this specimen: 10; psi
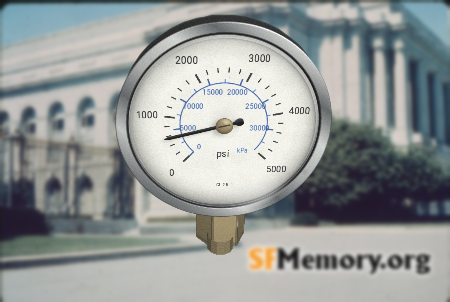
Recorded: 600; psi
